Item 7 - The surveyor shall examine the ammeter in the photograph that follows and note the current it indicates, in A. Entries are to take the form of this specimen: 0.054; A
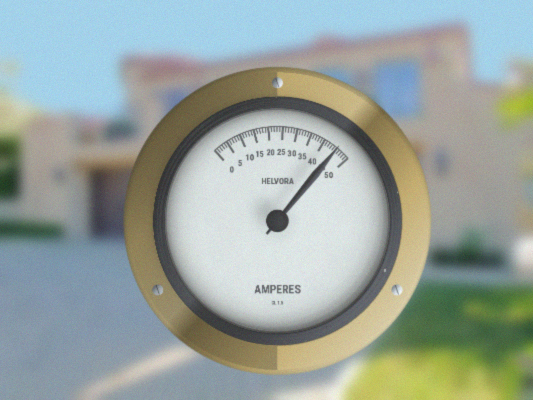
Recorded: 45; A
